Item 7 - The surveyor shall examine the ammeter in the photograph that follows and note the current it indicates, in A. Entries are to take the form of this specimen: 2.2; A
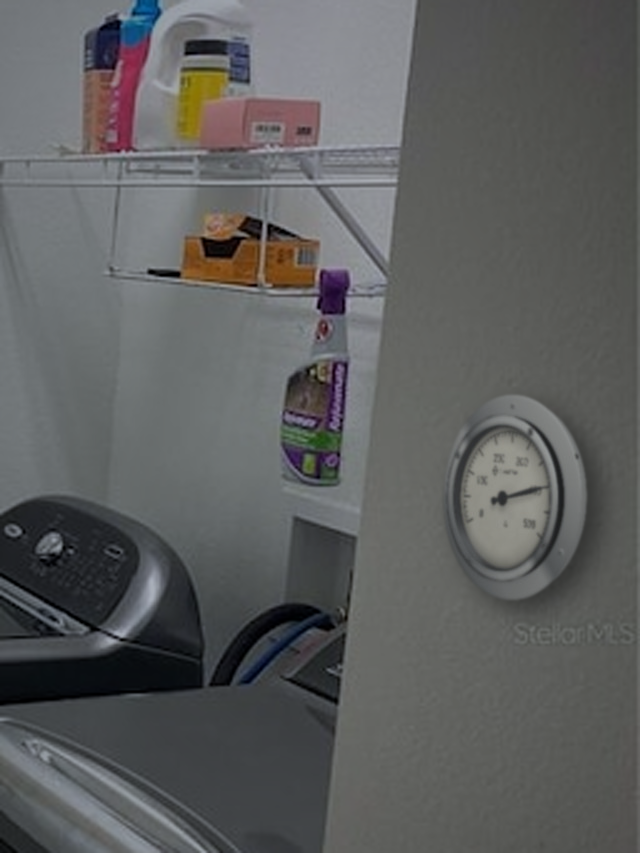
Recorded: 400; A
